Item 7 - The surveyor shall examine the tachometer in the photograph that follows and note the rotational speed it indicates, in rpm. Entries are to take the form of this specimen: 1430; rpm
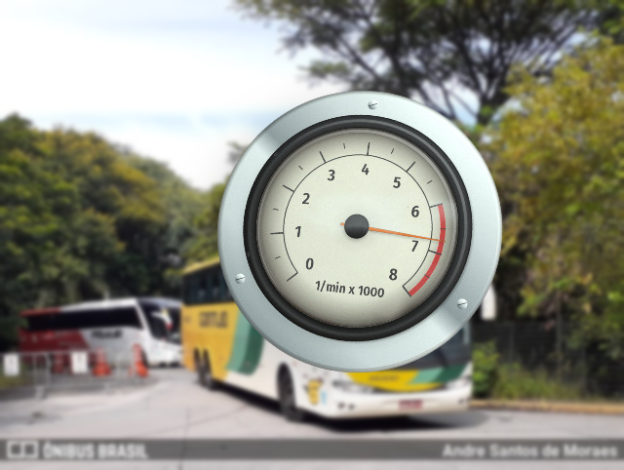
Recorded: 6750; rpm
